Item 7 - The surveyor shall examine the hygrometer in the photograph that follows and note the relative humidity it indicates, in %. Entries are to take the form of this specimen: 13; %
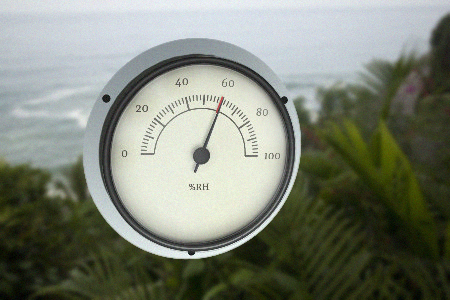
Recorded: 60; %
